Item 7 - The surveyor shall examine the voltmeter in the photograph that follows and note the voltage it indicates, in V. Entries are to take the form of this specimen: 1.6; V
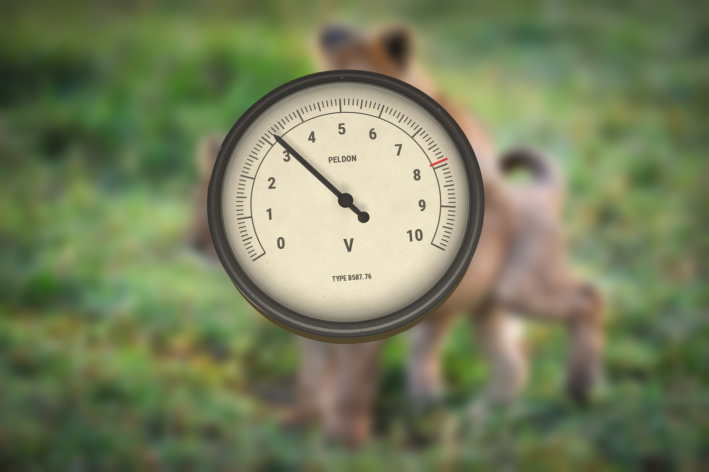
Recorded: 3.2; V
